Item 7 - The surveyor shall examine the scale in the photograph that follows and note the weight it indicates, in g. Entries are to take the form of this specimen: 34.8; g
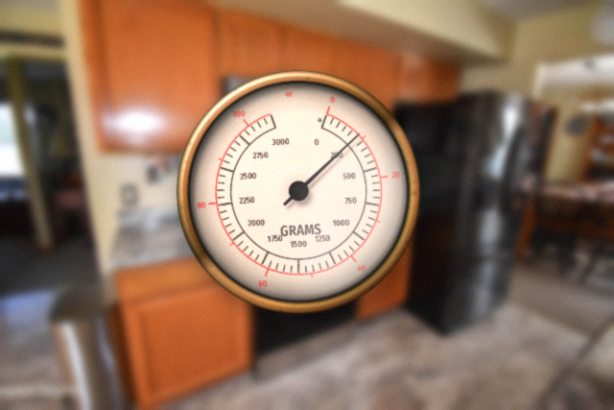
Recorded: 250; g
